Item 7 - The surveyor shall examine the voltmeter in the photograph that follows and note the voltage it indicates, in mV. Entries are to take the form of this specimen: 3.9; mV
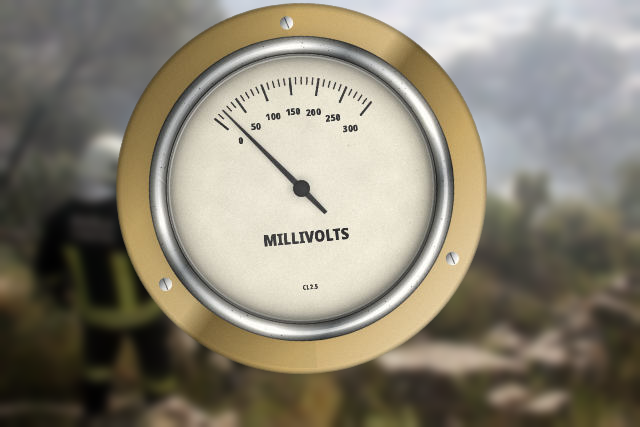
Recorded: 20; mV
